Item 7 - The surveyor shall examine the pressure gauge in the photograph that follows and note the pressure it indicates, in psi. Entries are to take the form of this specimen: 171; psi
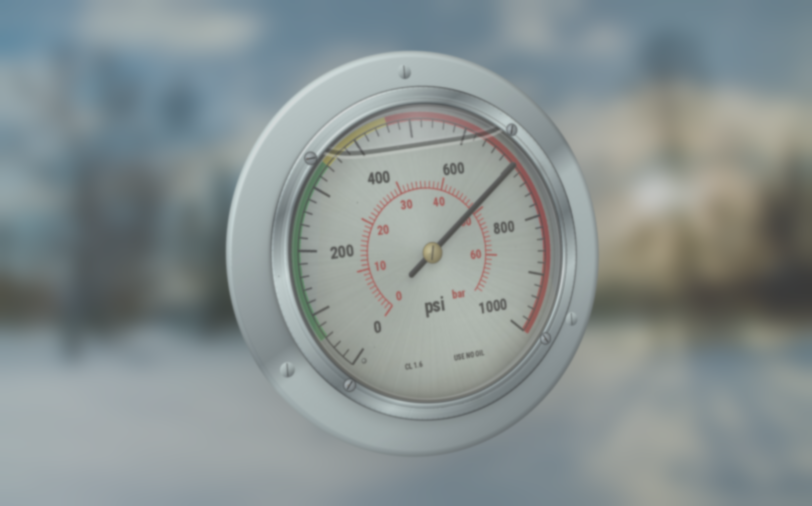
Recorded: 700; psi
